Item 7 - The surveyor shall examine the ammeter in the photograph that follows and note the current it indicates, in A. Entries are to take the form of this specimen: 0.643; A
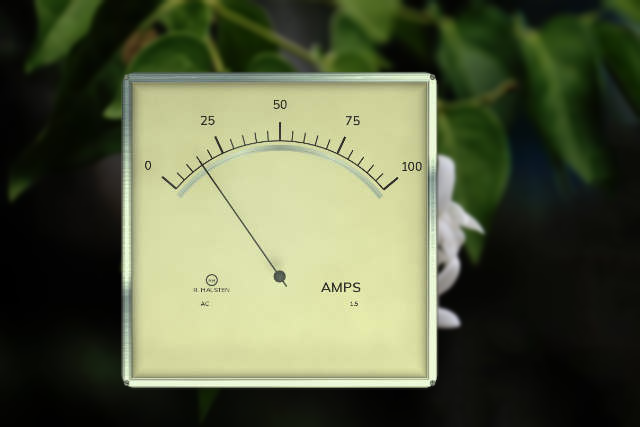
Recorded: 15; A
